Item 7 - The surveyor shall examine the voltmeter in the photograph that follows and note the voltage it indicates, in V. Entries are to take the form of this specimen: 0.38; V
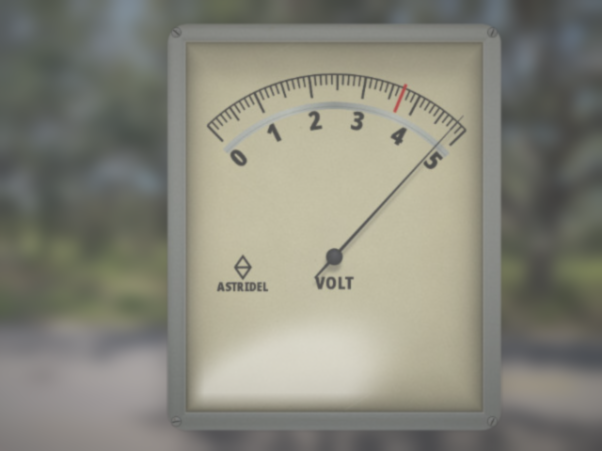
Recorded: 4.8; V
